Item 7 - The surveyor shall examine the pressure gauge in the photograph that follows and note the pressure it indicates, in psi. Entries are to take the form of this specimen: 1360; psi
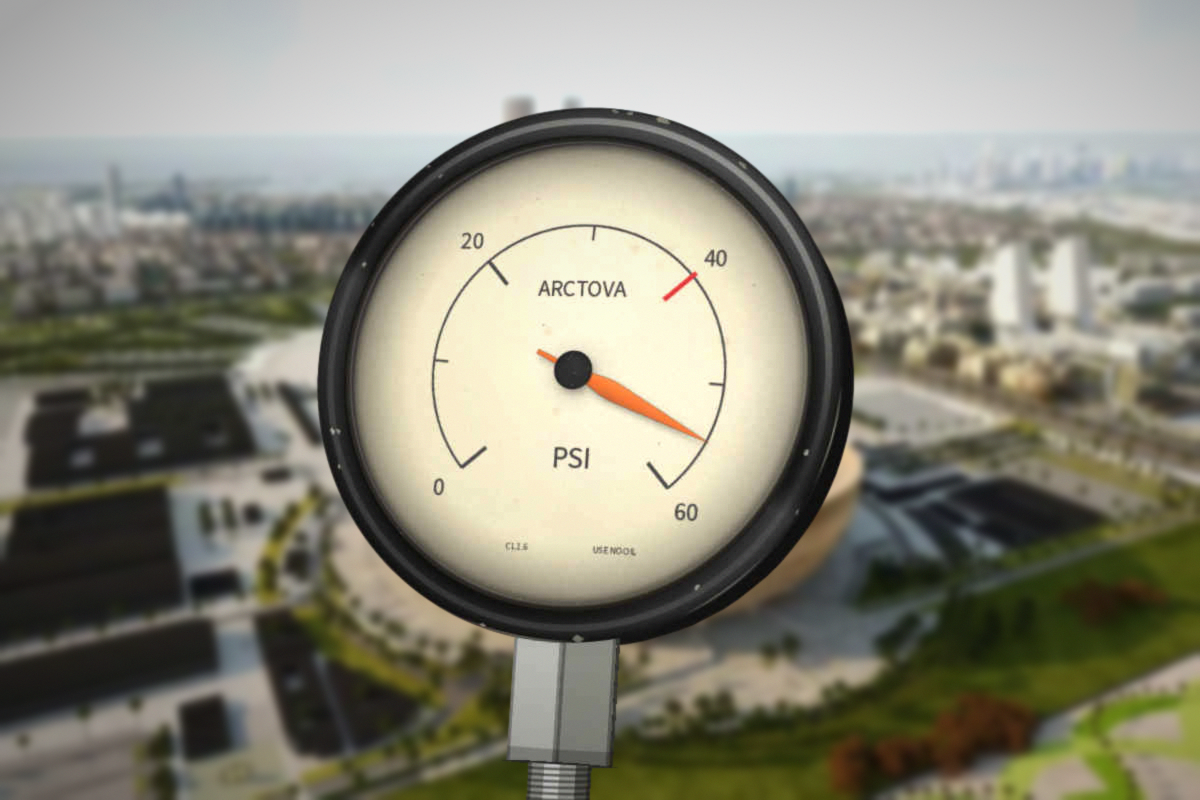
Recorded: 55; psi
